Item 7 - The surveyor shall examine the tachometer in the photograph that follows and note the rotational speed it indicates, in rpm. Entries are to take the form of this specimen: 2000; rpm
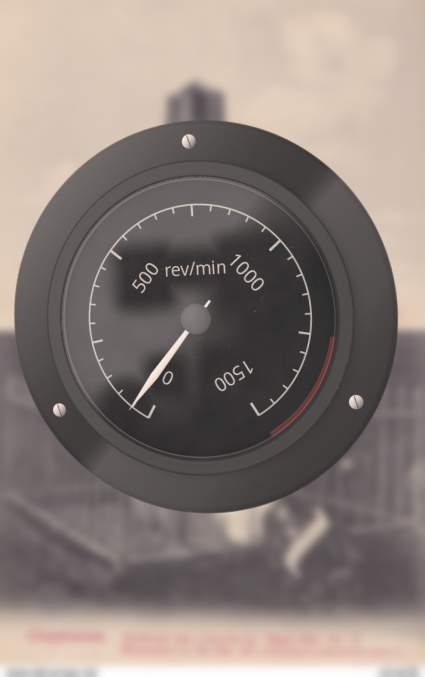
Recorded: 50; rpm
